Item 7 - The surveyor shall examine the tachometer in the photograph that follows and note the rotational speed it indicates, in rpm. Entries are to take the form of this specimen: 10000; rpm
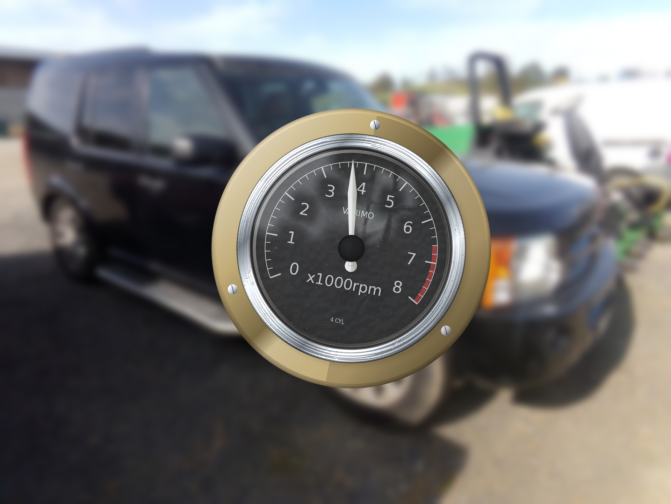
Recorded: 3700; rpm
